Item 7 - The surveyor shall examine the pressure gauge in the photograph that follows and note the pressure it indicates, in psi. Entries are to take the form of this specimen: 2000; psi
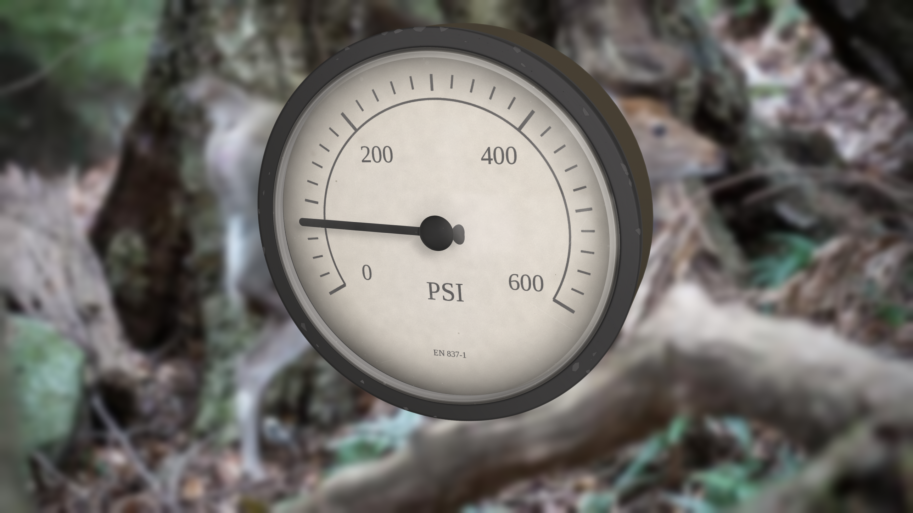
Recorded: 80; psi
